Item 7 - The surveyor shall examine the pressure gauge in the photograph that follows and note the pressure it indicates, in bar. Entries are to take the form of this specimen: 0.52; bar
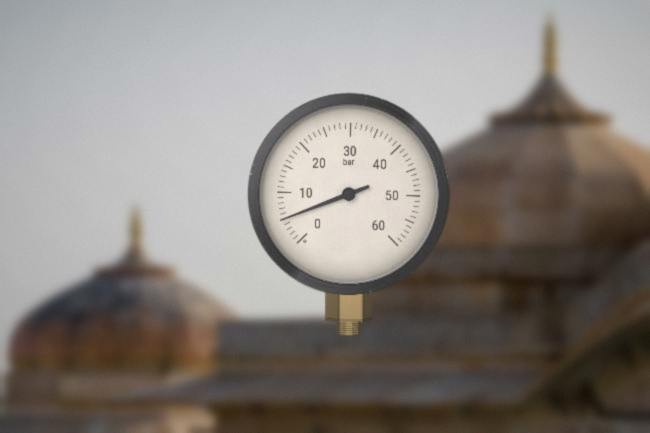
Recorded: 5; bar
